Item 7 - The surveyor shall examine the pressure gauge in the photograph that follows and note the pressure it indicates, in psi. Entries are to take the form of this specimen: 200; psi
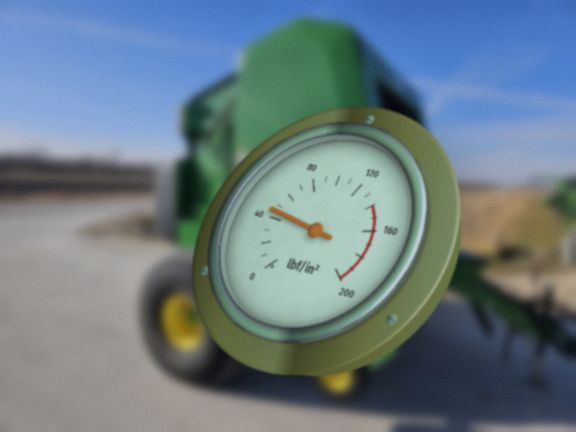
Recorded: 45; psi
